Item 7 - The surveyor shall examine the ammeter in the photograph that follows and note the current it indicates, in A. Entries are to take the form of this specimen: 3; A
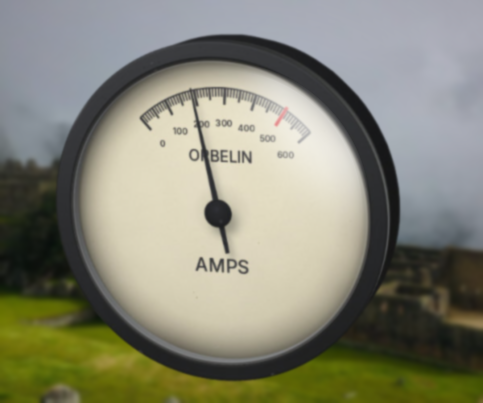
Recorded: 200; A
